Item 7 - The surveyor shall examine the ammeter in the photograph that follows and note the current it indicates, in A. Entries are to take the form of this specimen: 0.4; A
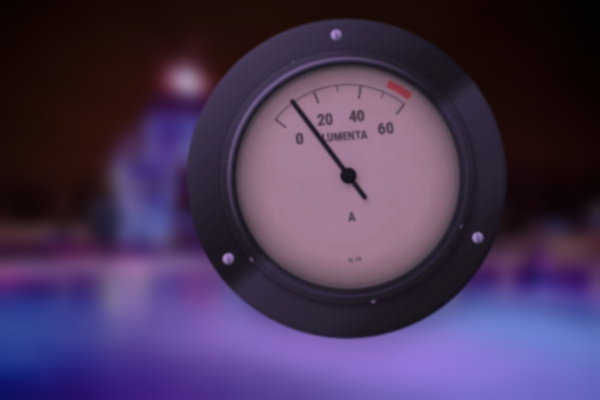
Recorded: 10; A
